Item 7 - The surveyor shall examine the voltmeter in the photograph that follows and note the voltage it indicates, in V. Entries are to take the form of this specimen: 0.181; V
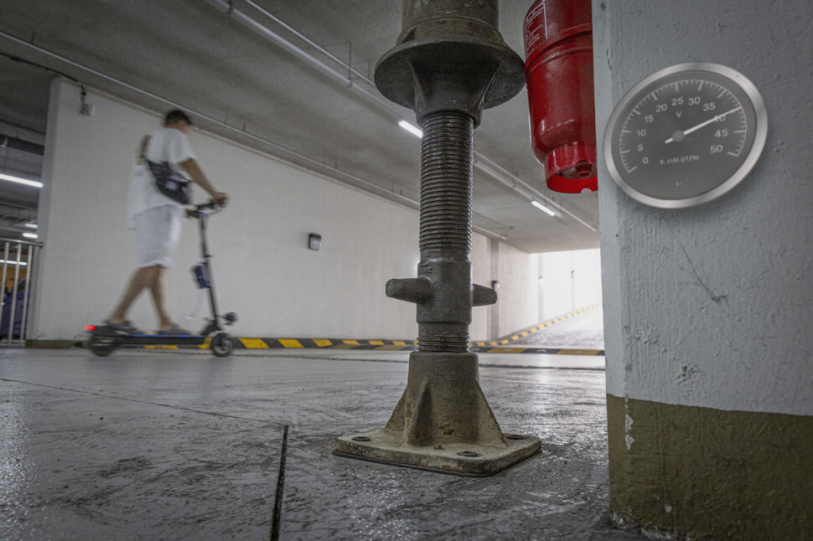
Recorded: 40; V
